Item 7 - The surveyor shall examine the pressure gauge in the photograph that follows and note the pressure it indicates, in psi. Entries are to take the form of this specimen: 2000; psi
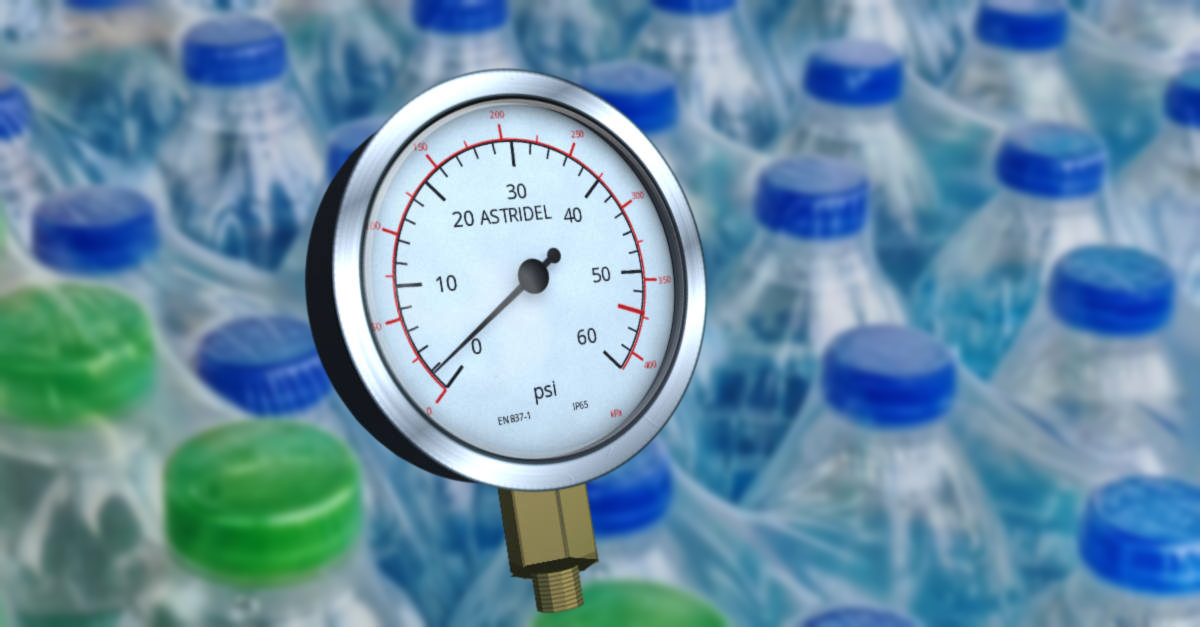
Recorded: 2; psi
